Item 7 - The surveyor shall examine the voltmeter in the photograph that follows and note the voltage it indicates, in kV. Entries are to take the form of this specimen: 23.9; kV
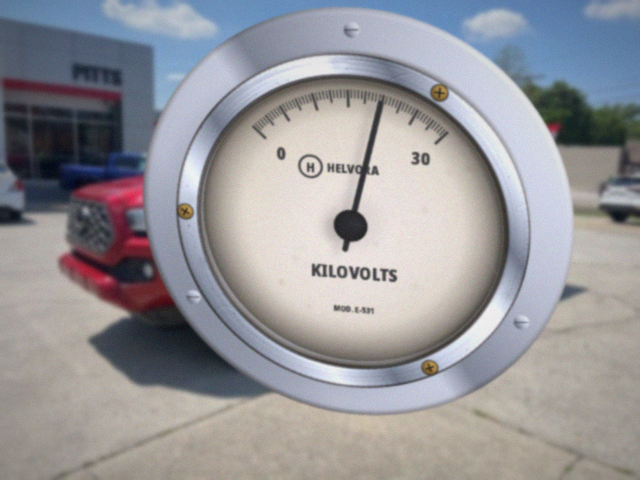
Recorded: 20; kV
